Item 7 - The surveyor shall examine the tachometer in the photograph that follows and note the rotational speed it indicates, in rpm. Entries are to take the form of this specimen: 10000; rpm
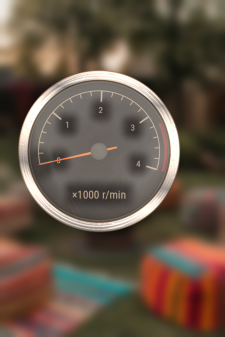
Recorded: 0; rpm
